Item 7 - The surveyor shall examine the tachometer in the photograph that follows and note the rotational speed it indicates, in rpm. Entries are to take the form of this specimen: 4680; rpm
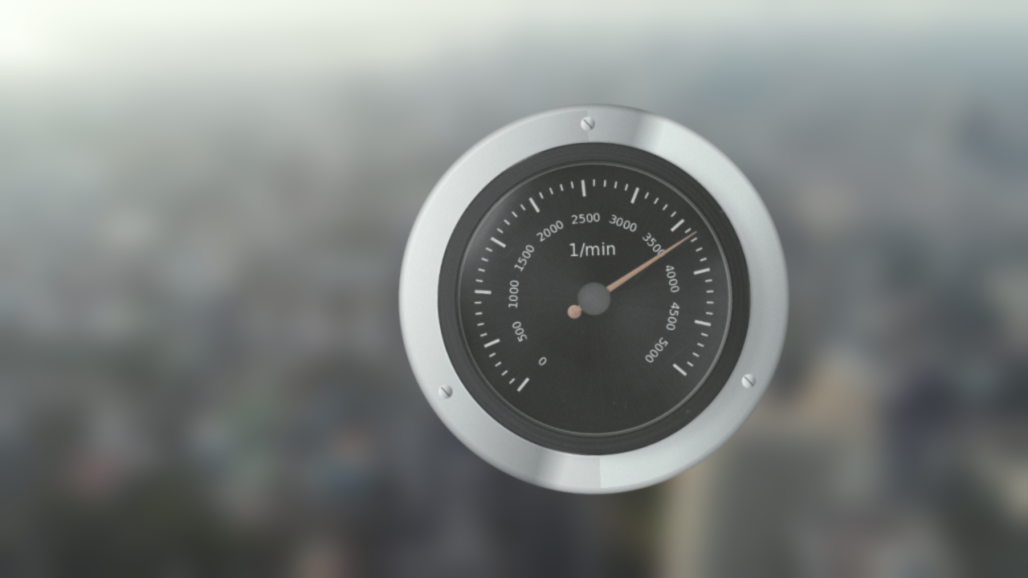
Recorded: 3650; rpm
